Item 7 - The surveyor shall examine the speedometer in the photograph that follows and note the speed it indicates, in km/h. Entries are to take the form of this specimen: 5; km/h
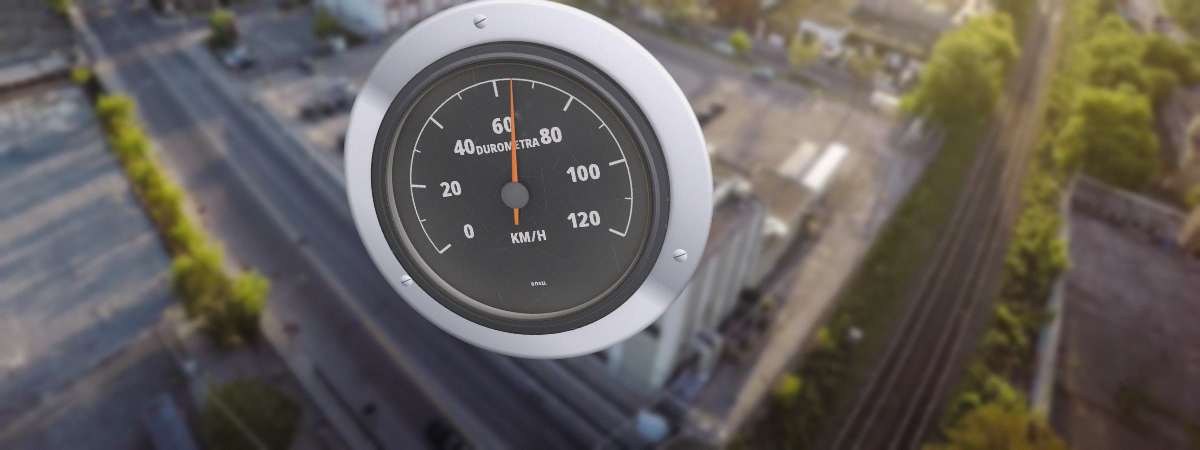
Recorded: 65; km/h
